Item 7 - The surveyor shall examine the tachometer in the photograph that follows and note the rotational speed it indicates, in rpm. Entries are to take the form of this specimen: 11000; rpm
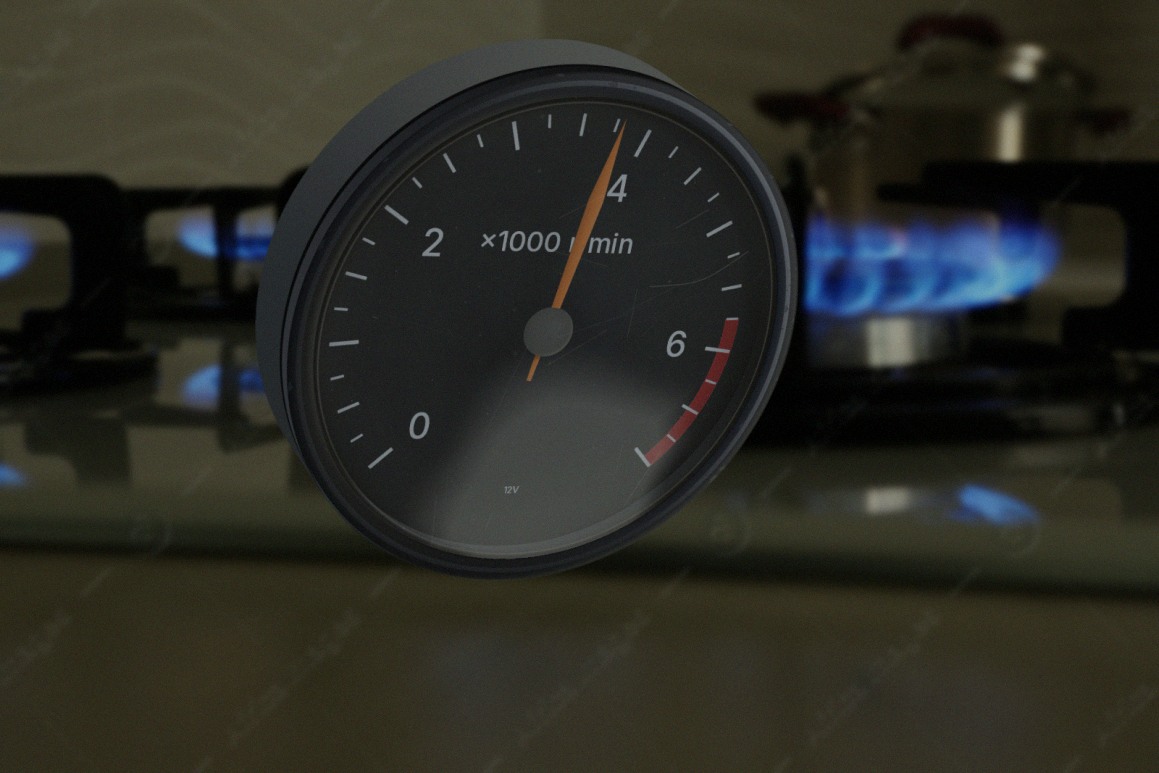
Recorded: 3750; rpm
